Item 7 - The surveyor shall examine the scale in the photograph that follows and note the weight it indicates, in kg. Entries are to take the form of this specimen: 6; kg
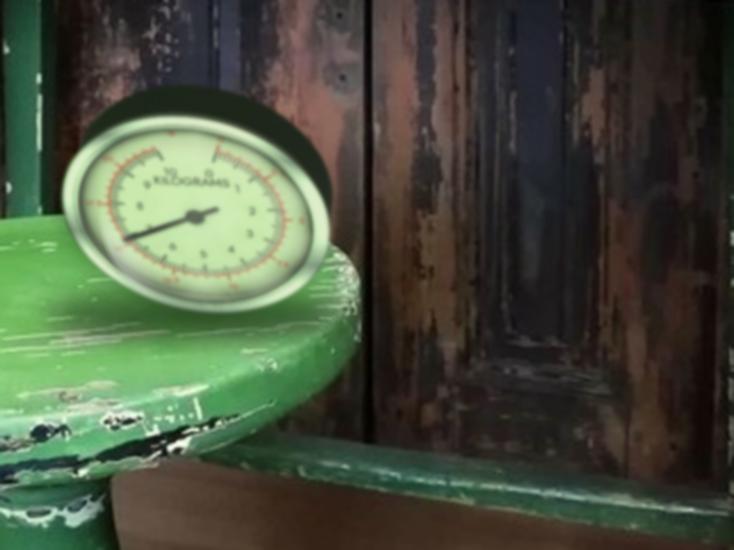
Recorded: 7; kg
